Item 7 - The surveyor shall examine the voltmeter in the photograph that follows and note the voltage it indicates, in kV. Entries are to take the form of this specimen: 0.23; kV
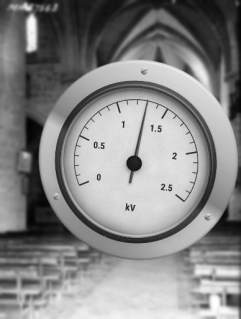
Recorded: 1.3; kV
